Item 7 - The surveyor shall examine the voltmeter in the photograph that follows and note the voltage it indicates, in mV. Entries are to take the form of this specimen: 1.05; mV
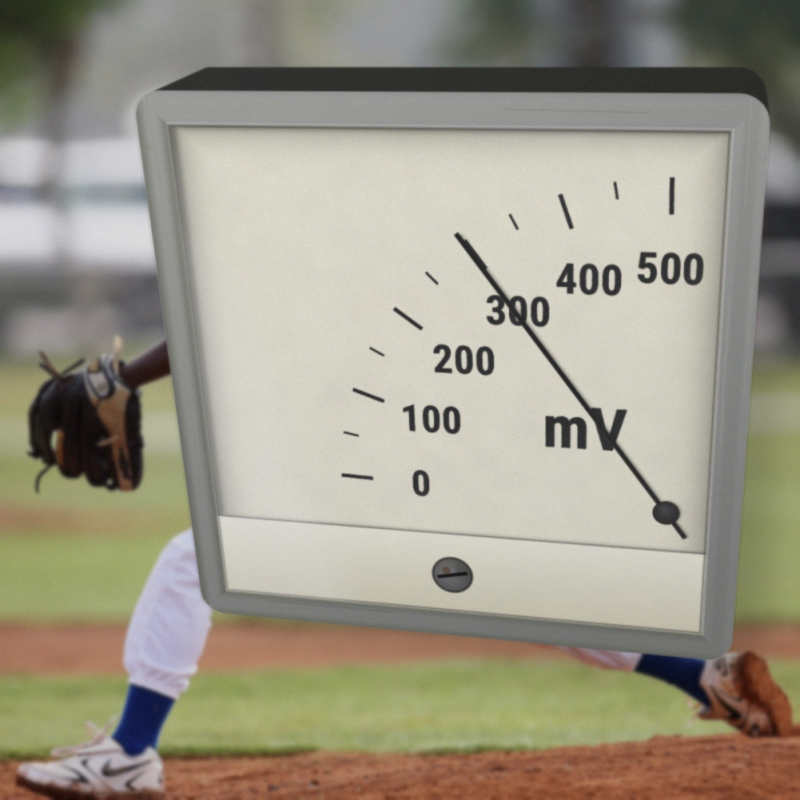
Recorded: 300; mV
